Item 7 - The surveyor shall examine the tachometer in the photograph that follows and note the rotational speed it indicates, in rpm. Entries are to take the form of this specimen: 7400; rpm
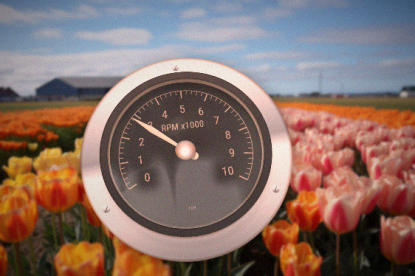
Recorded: 2800; rpm
